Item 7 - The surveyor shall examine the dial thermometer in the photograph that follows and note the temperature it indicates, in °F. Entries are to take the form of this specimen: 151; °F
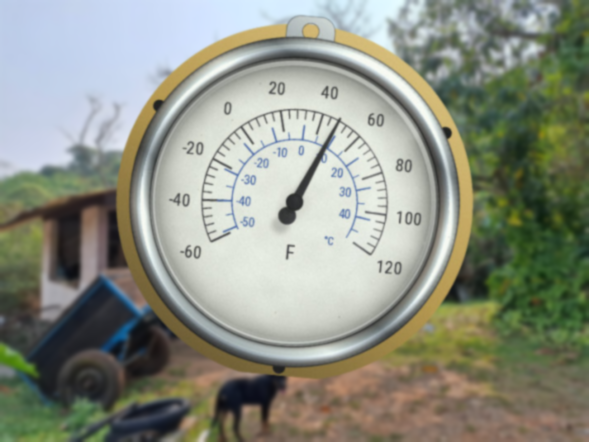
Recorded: 48; °F
